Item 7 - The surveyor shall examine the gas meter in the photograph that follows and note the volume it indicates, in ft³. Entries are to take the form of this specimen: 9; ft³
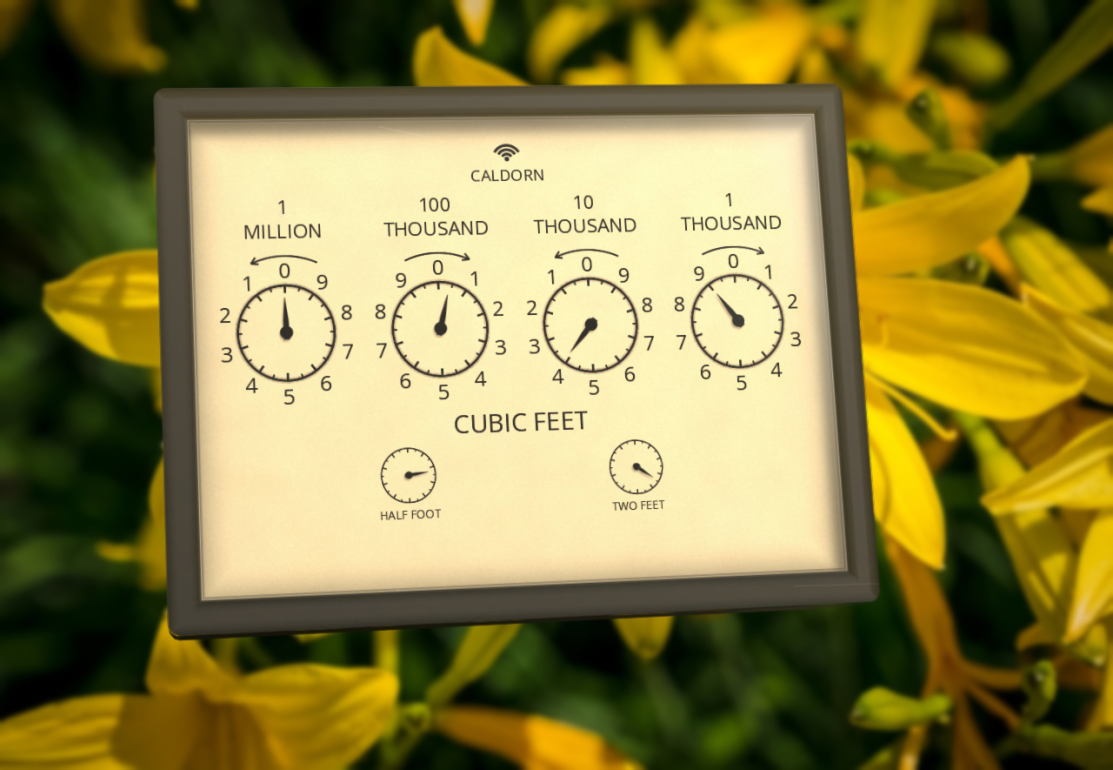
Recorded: 3900; ft³
